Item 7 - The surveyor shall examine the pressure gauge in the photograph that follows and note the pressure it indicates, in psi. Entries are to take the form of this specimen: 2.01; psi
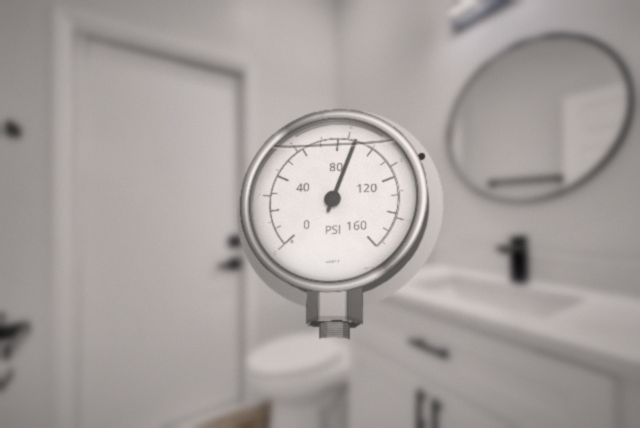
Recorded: 90; psi
